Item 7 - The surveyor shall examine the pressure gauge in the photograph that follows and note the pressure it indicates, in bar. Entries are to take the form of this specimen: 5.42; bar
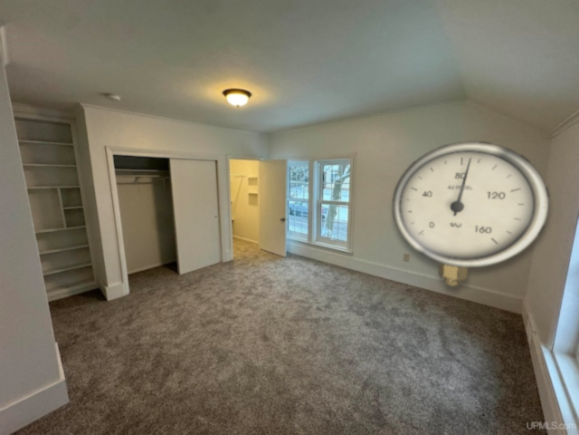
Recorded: 85; bar
